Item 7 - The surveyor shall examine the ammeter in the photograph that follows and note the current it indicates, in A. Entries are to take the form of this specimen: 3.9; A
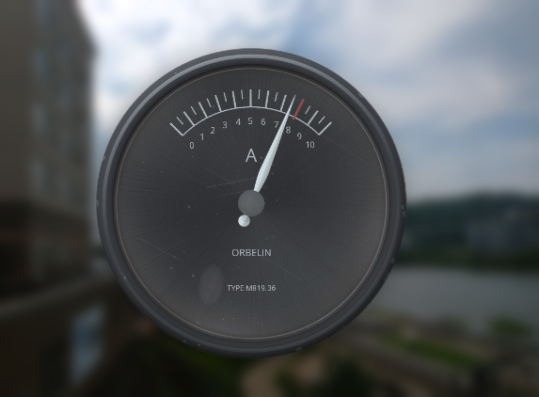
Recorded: 7.5; A
